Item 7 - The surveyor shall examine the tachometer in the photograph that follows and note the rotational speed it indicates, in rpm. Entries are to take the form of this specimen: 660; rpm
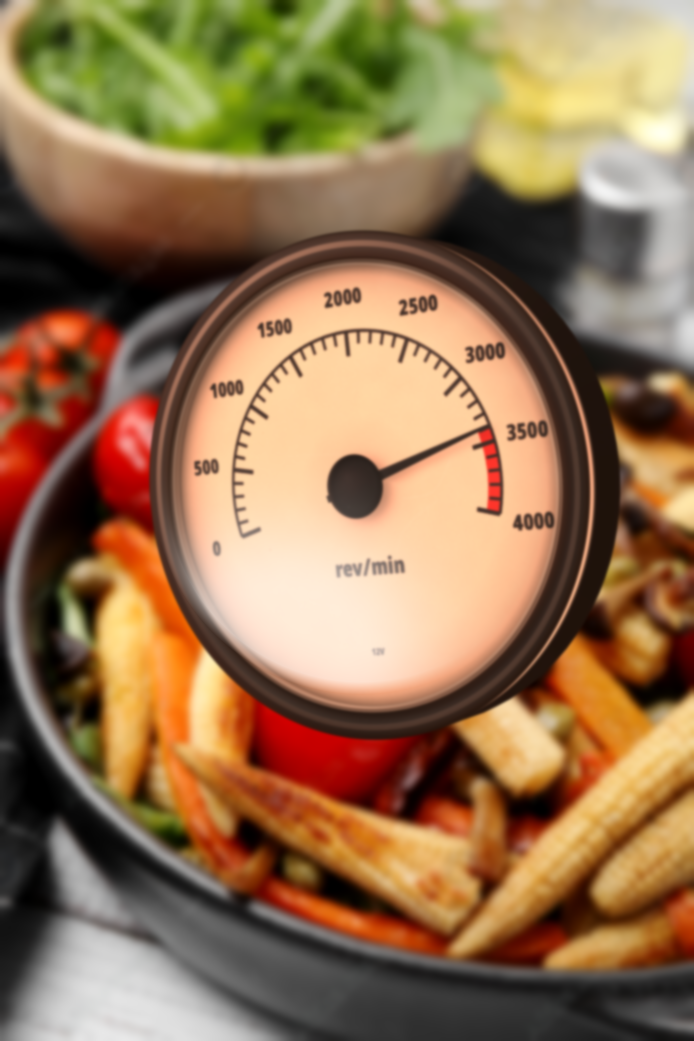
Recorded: 3400; rpm
